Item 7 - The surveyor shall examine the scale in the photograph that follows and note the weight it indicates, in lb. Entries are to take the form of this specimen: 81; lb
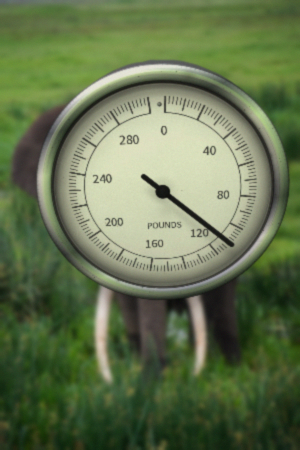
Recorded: 110; lb
